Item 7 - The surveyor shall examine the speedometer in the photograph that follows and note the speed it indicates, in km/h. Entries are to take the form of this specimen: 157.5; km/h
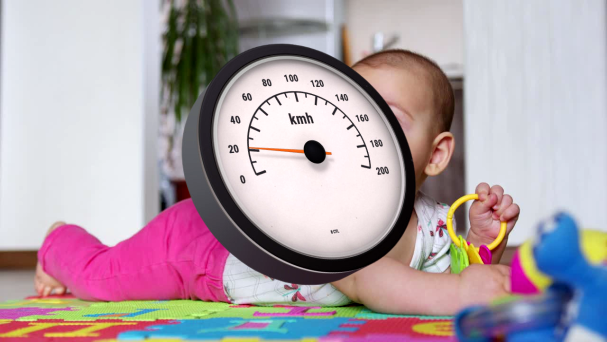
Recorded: 20; km/h
